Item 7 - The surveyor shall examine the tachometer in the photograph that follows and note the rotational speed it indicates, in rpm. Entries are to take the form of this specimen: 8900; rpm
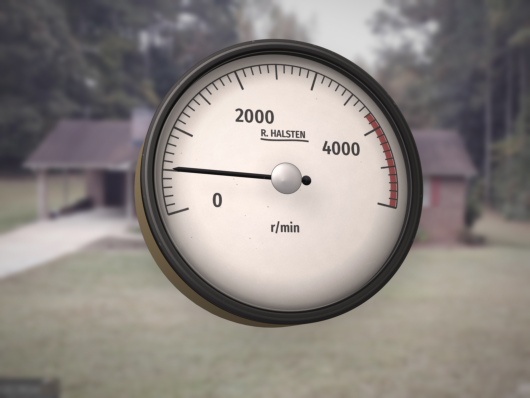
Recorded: 500; rpm
